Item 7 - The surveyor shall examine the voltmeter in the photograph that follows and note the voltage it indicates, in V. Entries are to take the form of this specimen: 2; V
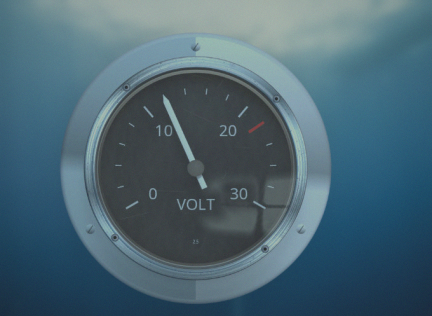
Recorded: 12; V
